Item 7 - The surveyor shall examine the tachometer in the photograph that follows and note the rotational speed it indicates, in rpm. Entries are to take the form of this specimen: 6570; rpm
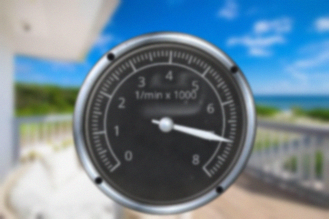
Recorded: 7000; rpm
